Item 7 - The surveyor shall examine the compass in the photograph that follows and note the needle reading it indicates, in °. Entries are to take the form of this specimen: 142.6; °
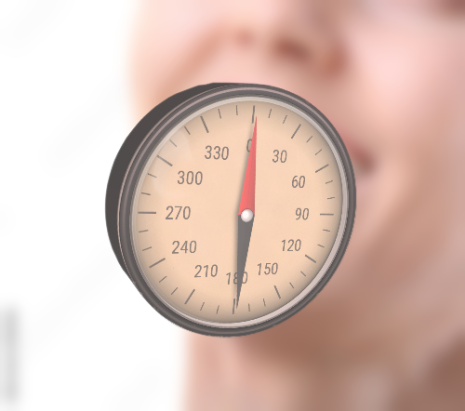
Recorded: 0; °
